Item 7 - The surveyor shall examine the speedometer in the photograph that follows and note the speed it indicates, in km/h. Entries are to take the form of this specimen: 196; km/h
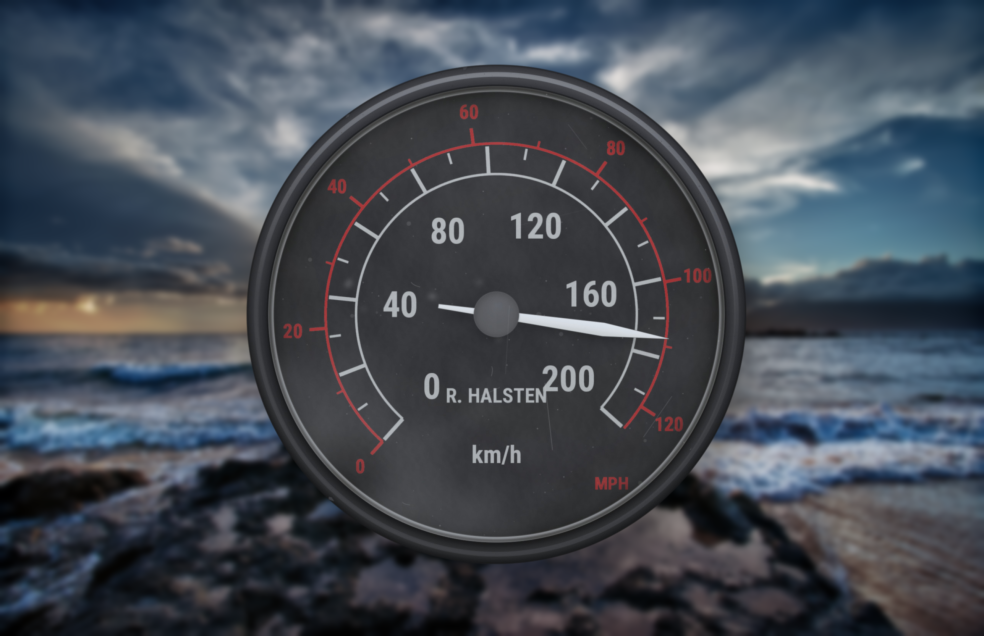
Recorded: 175; km/h
